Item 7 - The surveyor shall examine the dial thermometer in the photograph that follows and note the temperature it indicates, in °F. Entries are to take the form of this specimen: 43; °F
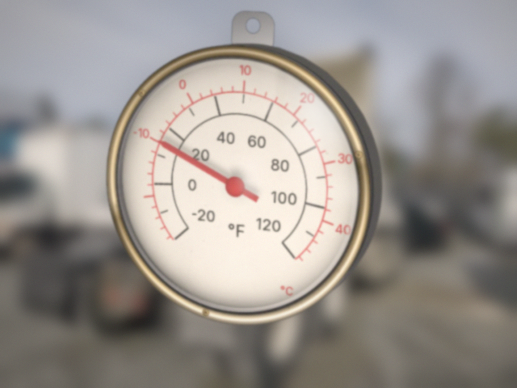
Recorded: 15; °F
